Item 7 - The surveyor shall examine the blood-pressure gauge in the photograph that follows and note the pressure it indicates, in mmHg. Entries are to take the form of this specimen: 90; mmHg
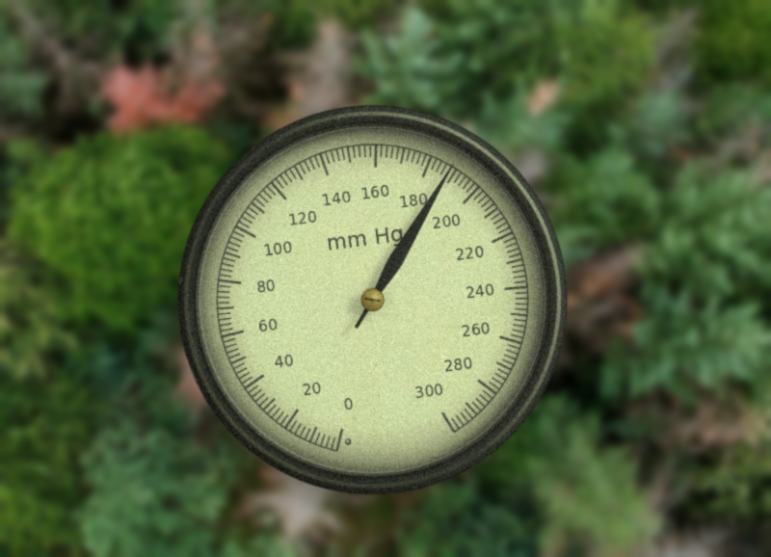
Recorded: 188; mmHg
